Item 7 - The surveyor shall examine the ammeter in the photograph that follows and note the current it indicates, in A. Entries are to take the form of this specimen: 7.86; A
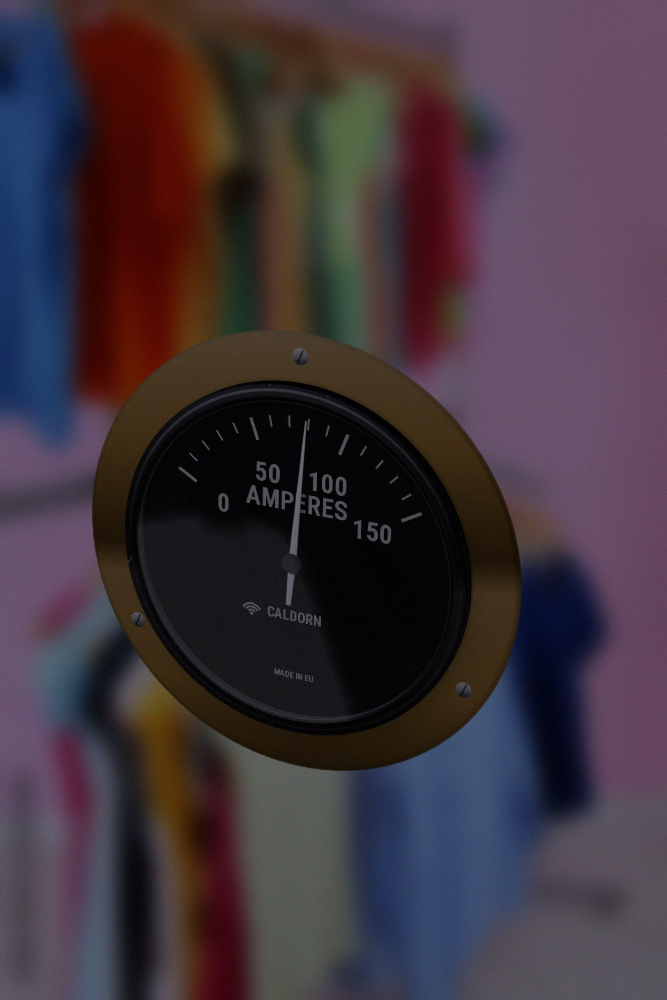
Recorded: 80; A
